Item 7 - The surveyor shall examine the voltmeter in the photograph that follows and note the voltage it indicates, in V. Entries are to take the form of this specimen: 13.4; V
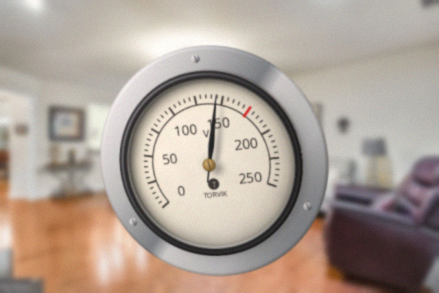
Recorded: 145; V
